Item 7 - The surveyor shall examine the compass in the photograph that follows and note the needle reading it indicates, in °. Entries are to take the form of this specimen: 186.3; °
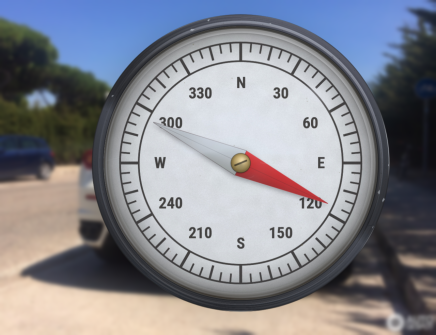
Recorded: 115; °
